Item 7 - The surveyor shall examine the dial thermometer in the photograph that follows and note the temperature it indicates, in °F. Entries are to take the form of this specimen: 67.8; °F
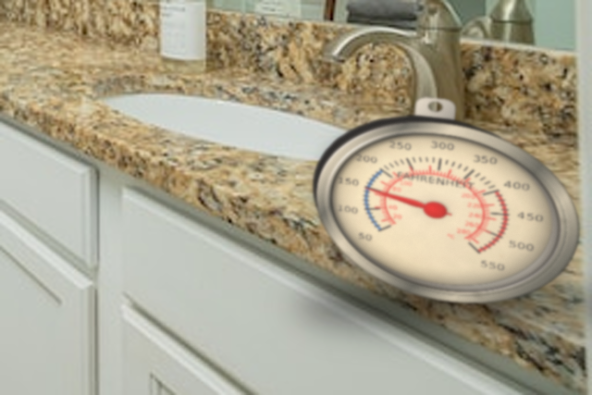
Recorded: 150; °F
